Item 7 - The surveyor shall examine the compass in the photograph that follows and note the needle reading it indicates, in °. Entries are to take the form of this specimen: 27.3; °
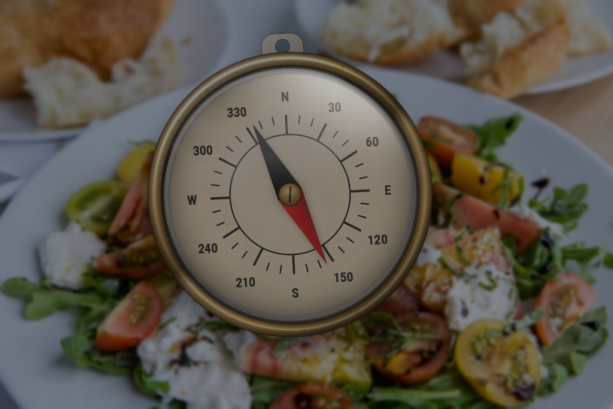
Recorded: 155; °
